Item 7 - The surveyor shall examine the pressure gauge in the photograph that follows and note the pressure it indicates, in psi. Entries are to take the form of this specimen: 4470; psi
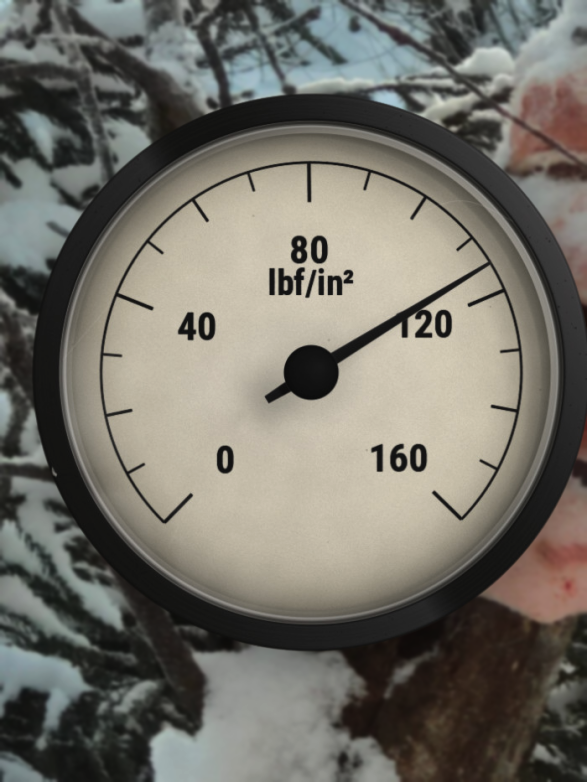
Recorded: 115; psi
